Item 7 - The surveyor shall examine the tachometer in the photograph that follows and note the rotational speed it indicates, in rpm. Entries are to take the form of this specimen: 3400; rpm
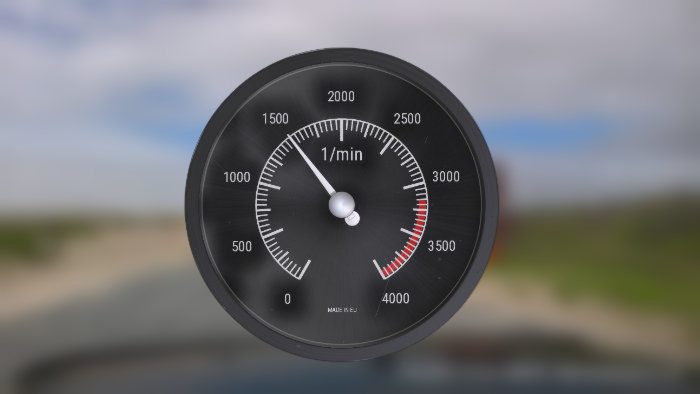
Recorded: 1500; rpm
